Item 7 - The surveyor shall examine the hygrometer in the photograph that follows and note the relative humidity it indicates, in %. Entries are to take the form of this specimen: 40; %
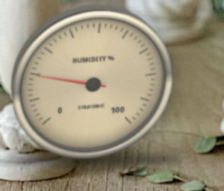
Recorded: 20; %
